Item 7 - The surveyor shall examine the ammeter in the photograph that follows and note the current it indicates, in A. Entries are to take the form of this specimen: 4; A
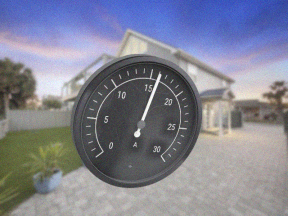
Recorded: 16; A
